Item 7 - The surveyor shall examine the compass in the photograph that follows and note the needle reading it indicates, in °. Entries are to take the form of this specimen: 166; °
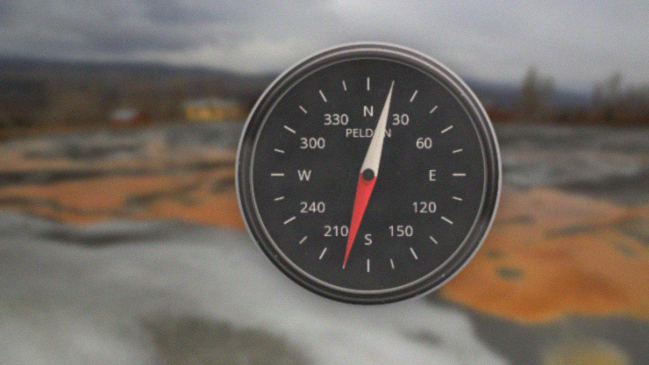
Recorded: 195; °
